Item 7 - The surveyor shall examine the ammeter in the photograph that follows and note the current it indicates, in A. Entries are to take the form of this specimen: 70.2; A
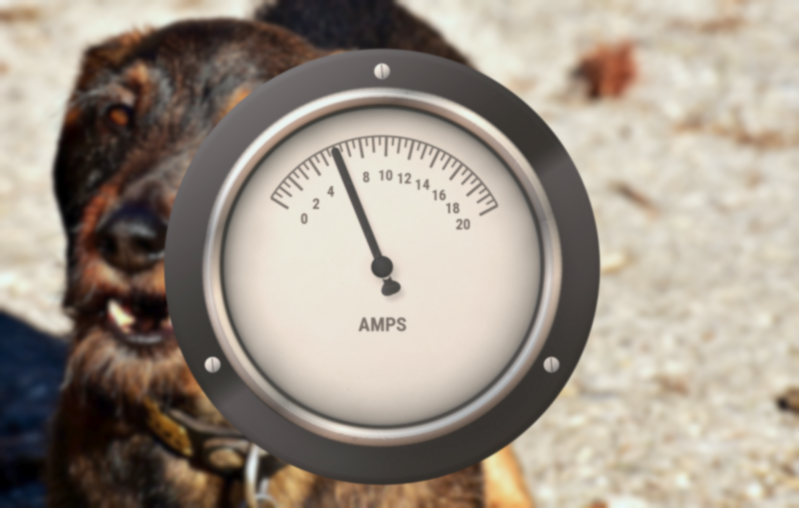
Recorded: 6; A
